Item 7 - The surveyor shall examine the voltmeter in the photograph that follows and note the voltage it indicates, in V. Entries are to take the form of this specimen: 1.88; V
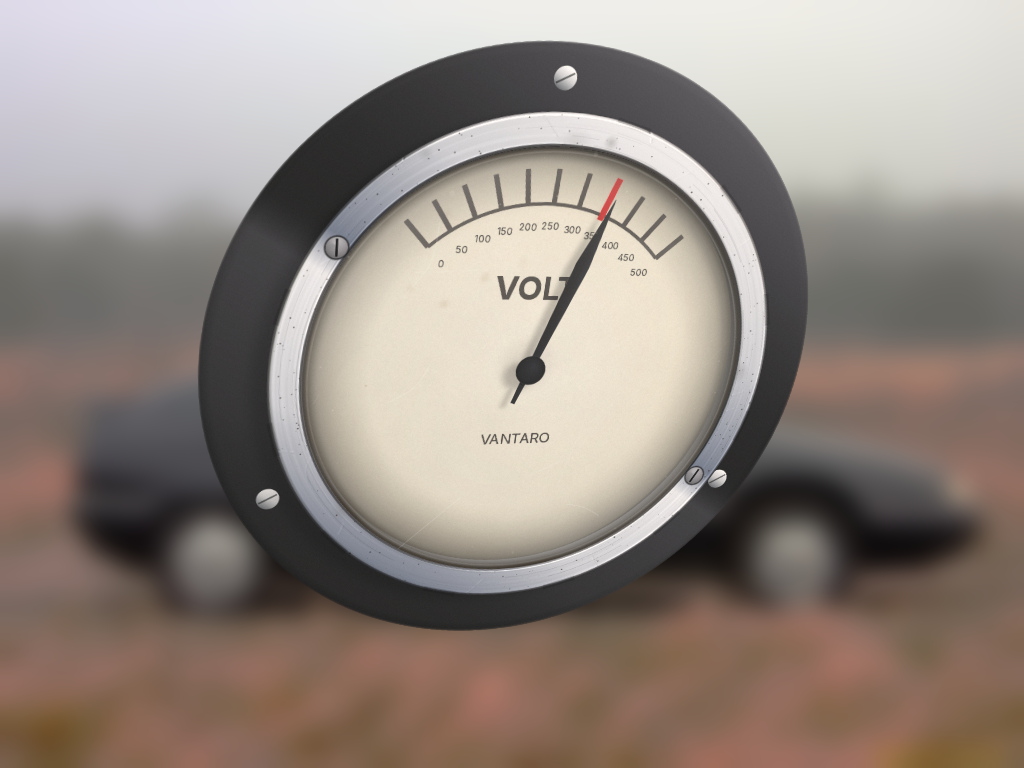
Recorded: 350; V
